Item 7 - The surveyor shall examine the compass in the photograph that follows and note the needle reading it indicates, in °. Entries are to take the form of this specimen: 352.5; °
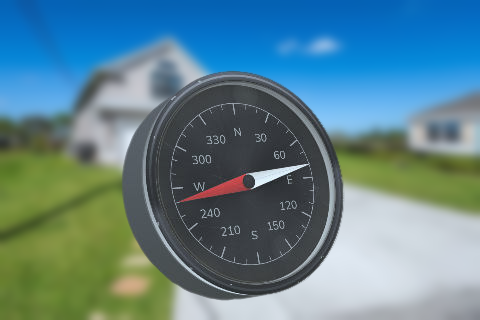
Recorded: 260; °
